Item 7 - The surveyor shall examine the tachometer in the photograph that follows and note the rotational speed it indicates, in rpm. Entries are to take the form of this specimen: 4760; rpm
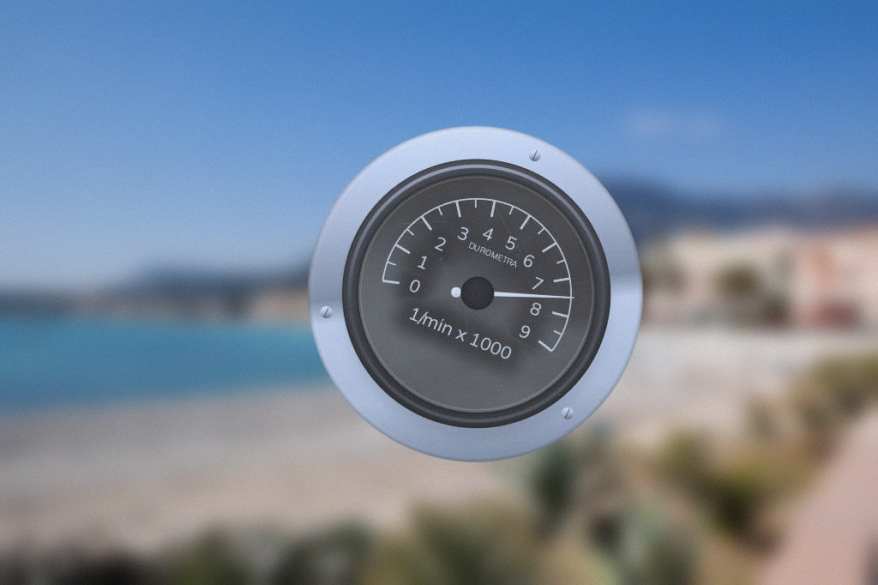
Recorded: 7500; rpm
